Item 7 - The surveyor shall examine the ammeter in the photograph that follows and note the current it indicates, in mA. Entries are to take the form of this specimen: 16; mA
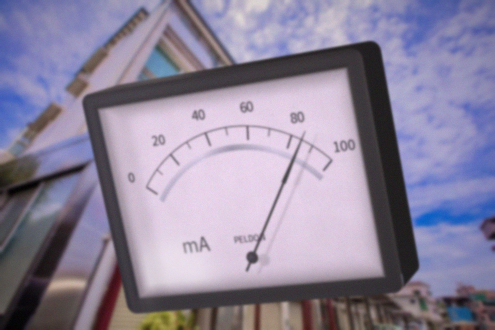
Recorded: 85; mA
